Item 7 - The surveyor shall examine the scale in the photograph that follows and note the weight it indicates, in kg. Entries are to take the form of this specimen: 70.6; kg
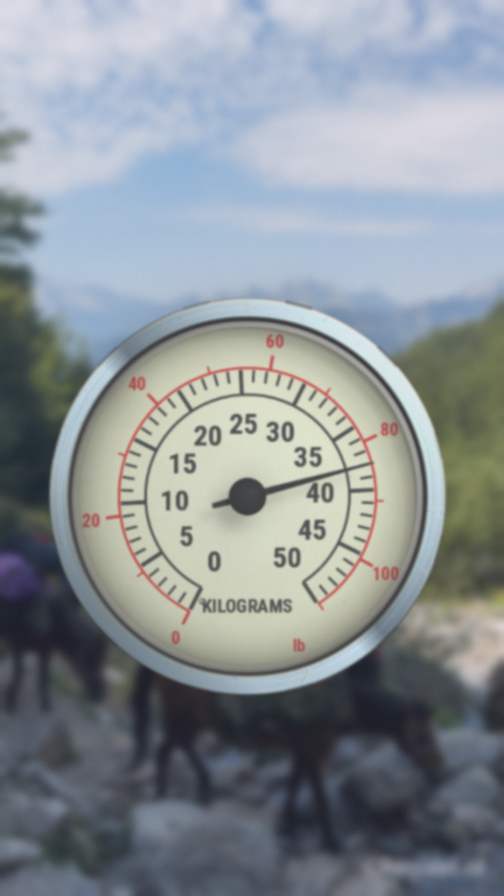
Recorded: 38; kg
